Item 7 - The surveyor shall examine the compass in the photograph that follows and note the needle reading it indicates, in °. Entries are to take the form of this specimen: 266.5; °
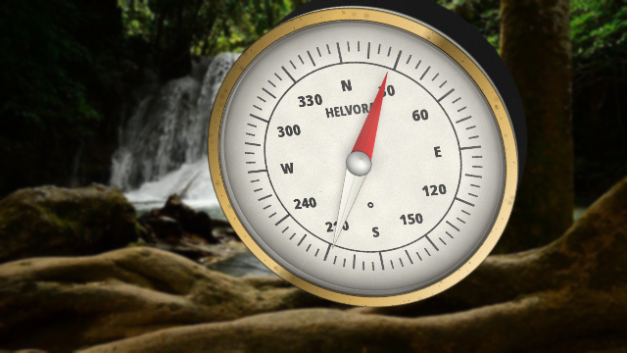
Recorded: 27.5; °
